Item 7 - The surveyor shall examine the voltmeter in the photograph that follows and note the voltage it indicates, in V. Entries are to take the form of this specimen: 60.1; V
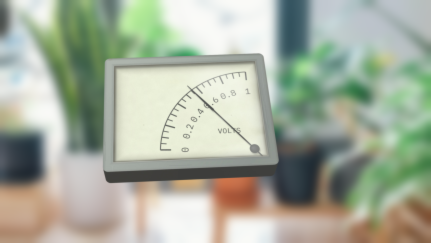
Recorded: 0.55; V
